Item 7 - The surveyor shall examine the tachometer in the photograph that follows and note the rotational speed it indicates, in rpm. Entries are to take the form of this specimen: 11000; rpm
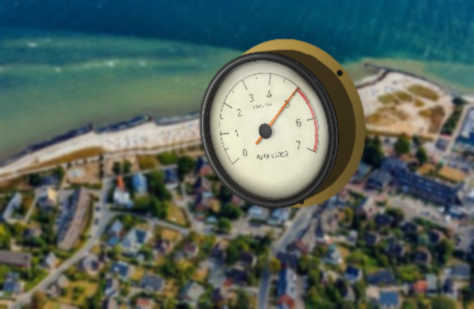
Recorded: 5000; rpm
